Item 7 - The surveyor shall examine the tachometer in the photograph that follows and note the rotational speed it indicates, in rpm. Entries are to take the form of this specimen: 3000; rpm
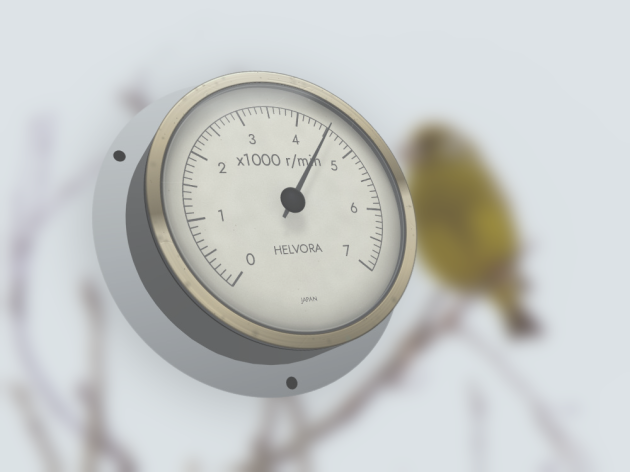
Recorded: 4500; rpm
